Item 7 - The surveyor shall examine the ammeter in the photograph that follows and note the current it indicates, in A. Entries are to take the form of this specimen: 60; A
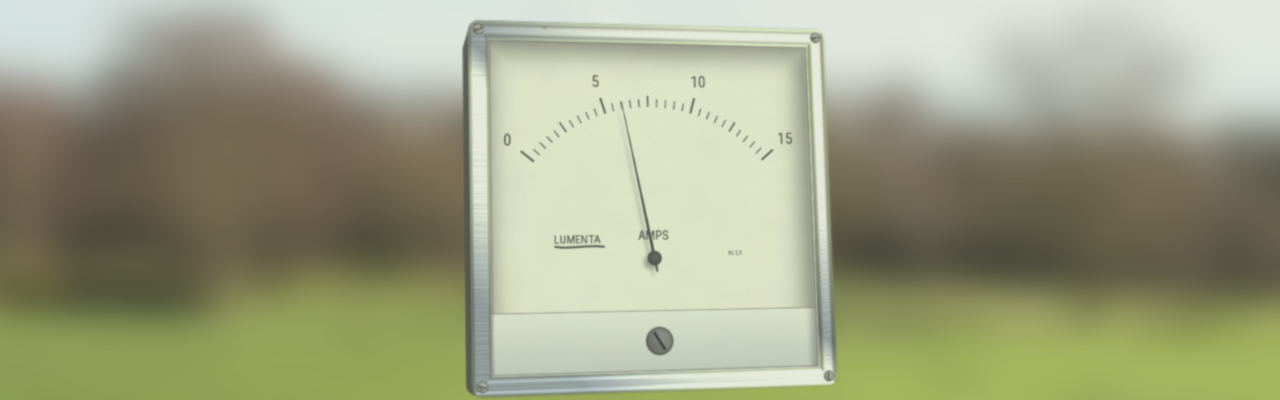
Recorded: 6; A
